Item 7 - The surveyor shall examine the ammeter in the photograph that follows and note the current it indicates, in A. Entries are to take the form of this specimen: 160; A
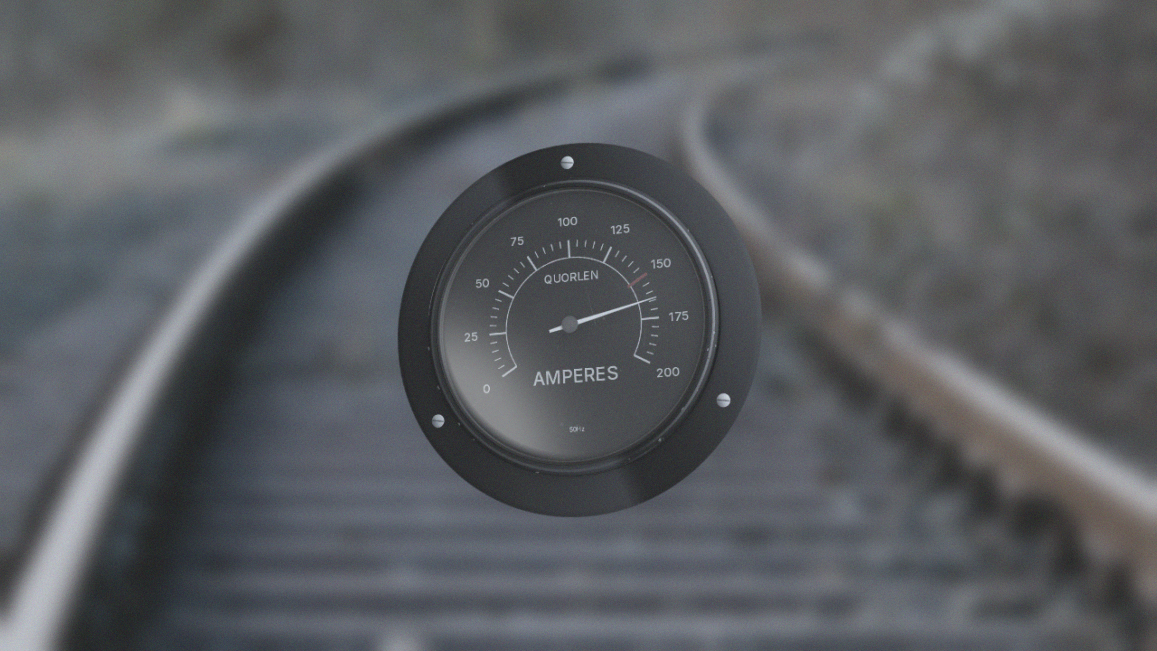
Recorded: 165; A
